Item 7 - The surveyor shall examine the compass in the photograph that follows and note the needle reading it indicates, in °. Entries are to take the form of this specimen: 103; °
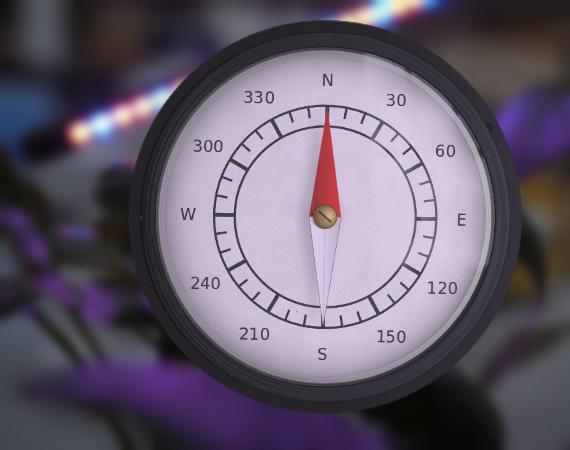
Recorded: 0; °
